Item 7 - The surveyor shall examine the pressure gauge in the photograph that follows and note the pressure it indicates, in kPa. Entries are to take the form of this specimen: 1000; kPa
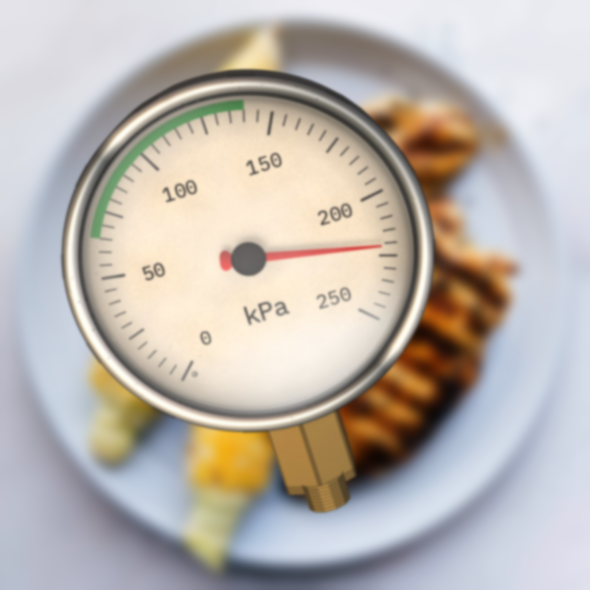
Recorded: 220; kPa
